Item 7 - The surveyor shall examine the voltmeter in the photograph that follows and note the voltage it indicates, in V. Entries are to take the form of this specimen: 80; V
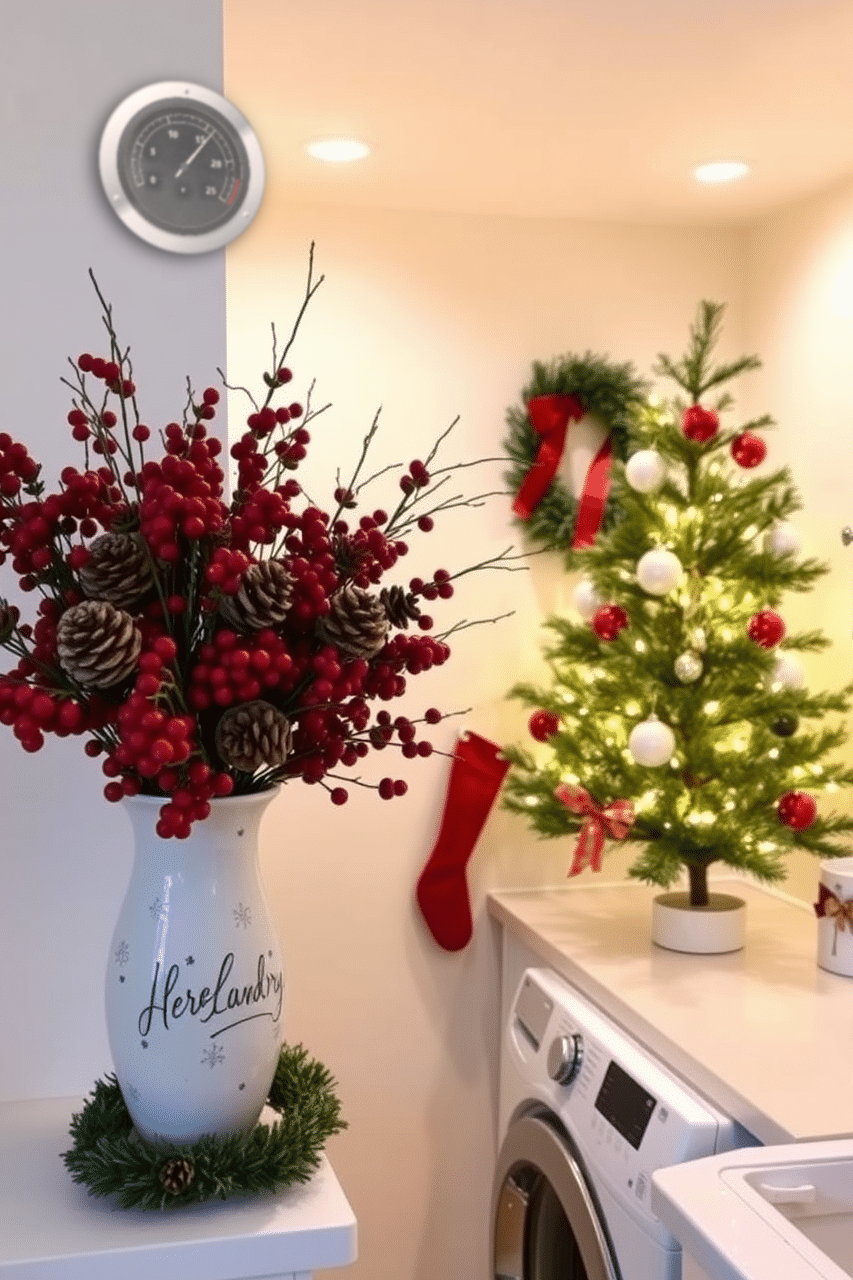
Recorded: 16; V
